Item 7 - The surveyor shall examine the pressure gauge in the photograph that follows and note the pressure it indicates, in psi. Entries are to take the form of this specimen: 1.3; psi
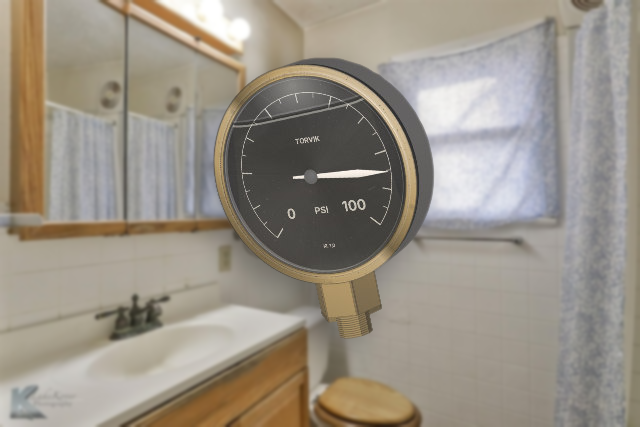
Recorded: 85; psi
